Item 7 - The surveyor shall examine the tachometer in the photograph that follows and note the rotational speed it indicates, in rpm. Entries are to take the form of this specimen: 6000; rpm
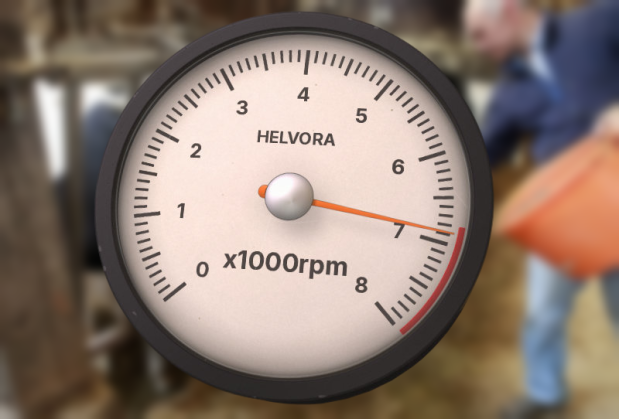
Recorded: 6900; rpm
